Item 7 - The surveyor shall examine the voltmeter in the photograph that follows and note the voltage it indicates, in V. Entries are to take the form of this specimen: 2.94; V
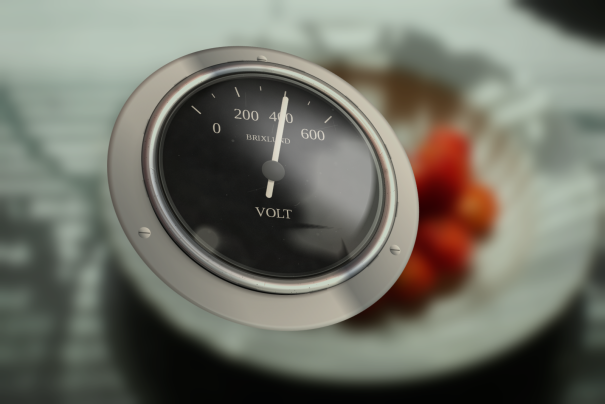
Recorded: 400; V
